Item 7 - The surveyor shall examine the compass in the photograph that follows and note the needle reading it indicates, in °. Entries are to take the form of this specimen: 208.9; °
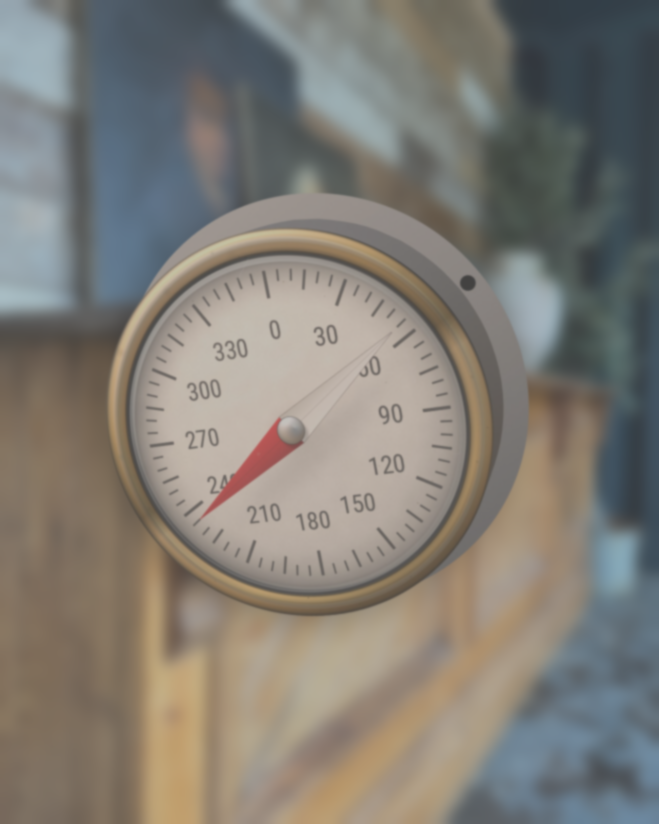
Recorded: 235; °
